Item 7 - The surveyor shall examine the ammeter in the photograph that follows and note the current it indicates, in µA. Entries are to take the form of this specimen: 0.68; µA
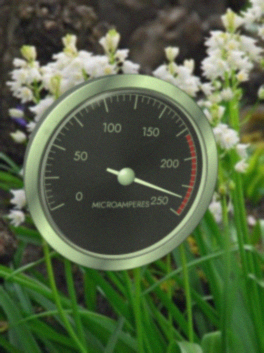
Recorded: 235; µA
